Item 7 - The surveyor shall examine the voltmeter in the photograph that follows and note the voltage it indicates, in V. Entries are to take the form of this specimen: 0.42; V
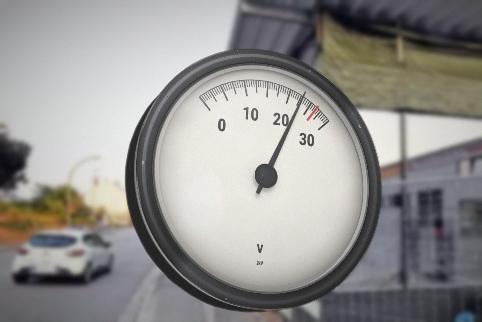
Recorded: 22.5; V
